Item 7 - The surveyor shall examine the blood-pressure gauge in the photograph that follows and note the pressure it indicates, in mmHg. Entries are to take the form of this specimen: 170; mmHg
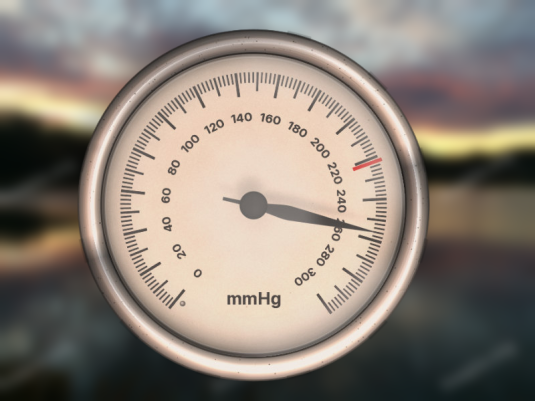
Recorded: 256; mmHg
